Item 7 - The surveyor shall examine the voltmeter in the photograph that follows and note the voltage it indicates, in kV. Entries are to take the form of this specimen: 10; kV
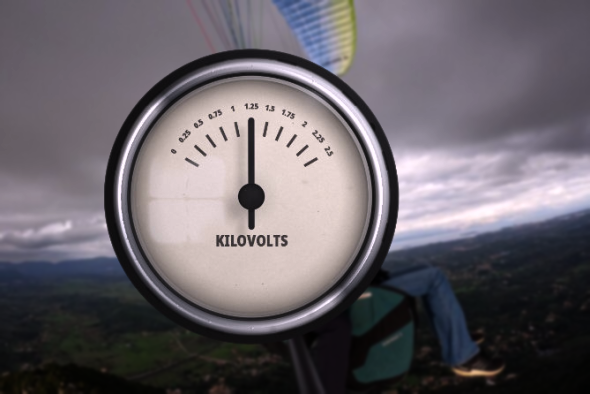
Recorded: 1.25; kV
